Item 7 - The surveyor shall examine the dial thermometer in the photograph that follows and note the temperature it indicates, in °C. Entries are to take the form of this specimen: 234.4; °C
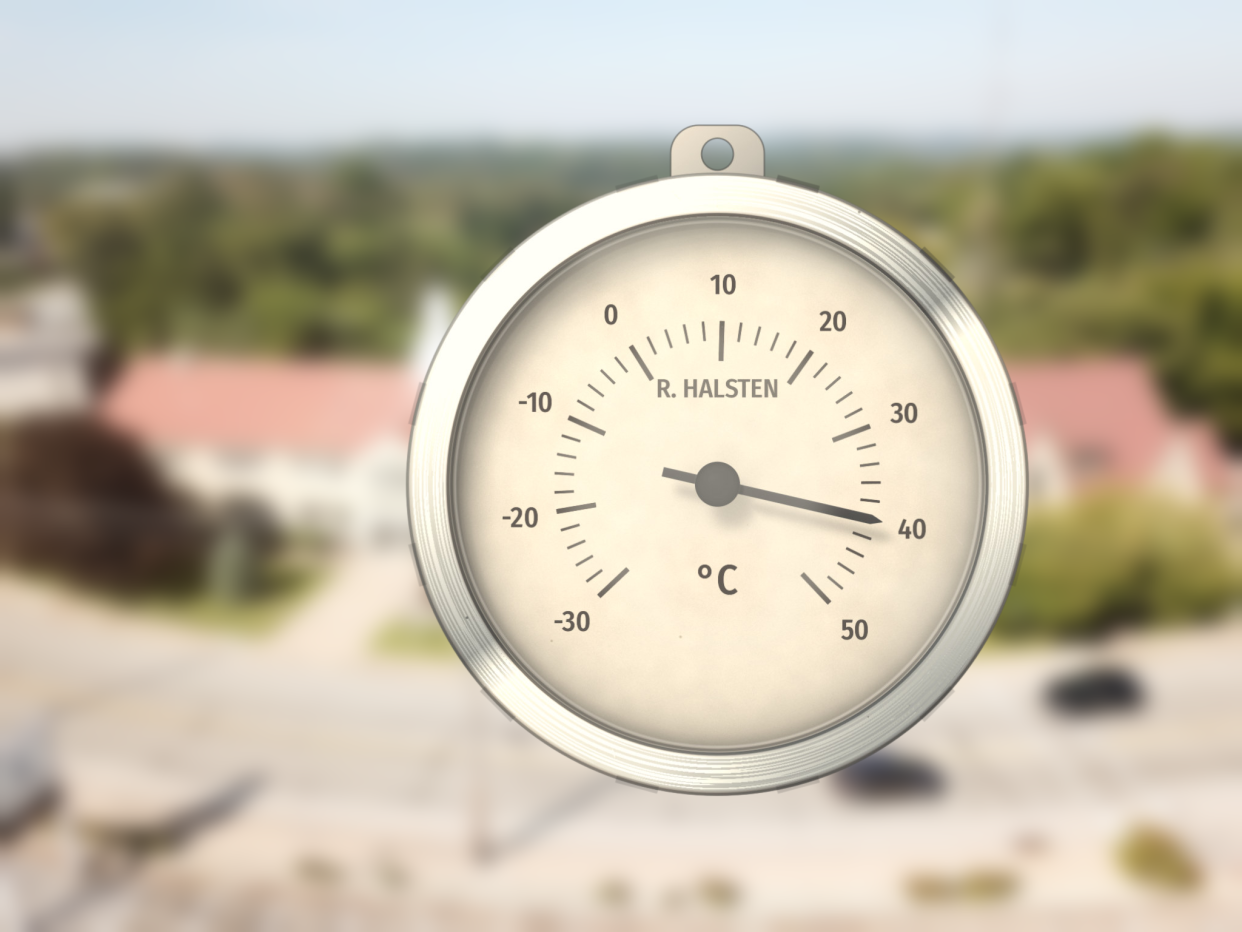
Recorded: 40; °C
